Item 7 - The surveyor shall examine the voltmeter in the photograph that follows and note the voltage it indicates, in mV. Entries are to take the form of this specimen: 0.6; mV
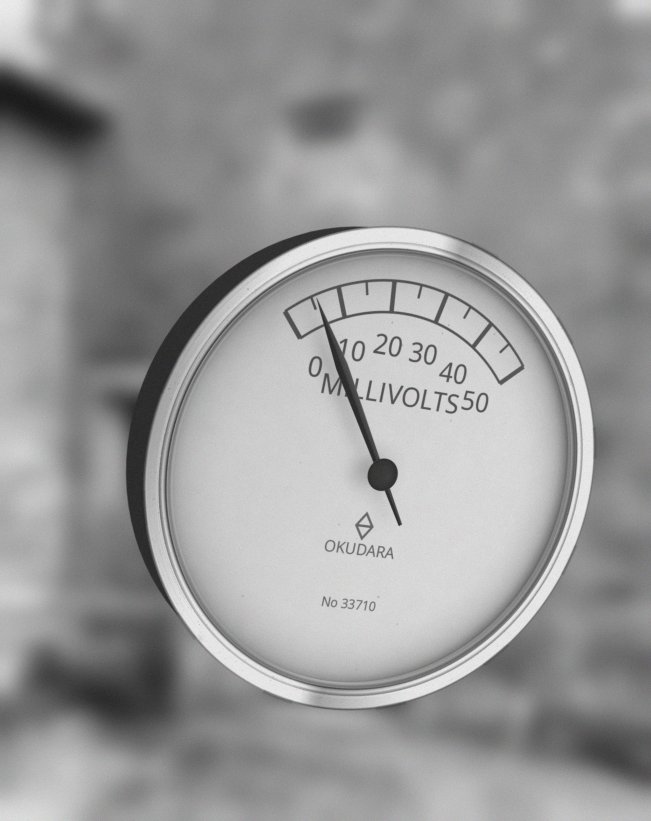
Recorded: 5; mV
